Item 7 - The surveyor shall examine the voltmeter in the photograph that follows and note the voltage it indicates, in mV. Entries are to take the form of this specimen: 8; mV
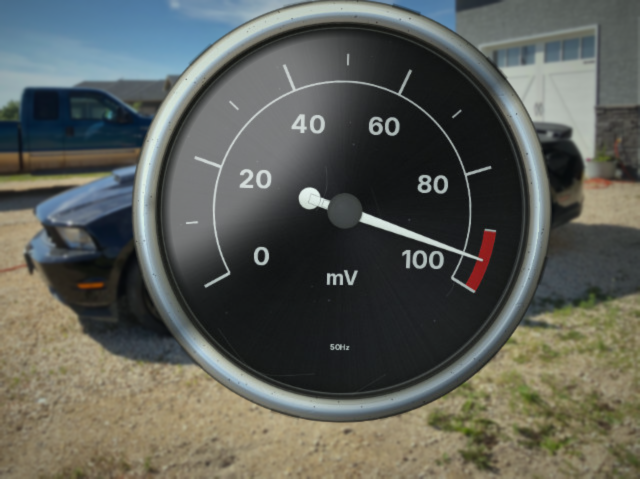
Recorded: 95; mV
